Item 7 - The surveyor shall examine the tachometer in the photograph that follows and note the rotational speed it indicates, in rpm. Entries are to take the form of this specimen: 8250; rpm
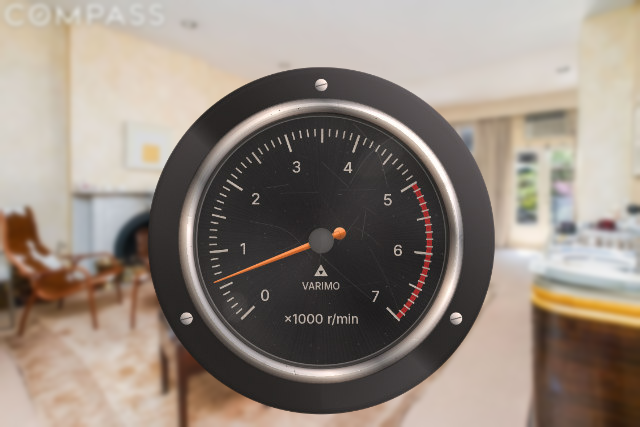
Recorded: 600; rpm
